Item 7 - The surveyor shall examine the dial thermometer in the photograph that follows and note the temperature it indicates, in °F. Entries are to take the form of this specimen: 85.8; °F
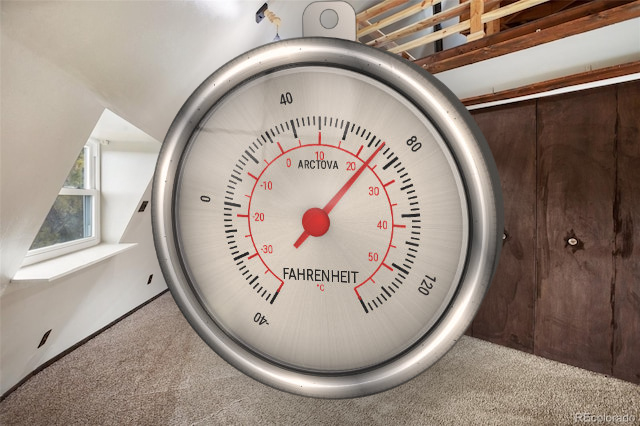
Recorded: 74; °F
